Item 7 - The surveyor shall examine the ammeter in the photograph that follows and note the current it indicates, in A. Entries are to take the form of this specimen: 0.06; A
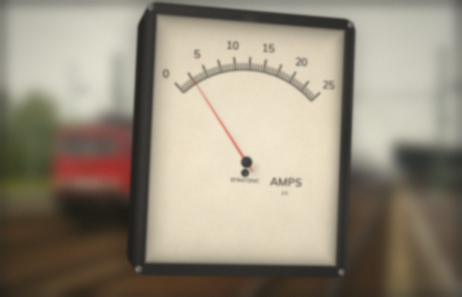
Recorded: 2.5; A
